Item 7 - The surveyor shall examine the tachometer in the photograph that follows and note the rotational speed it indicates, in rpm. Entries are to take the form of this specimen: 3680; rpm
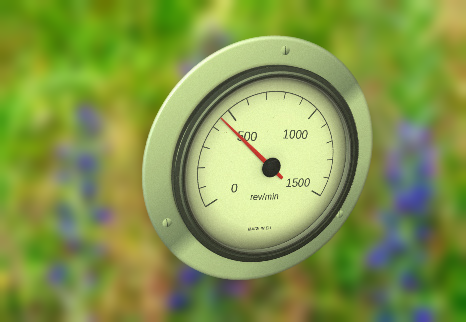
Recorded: 450; rpm
